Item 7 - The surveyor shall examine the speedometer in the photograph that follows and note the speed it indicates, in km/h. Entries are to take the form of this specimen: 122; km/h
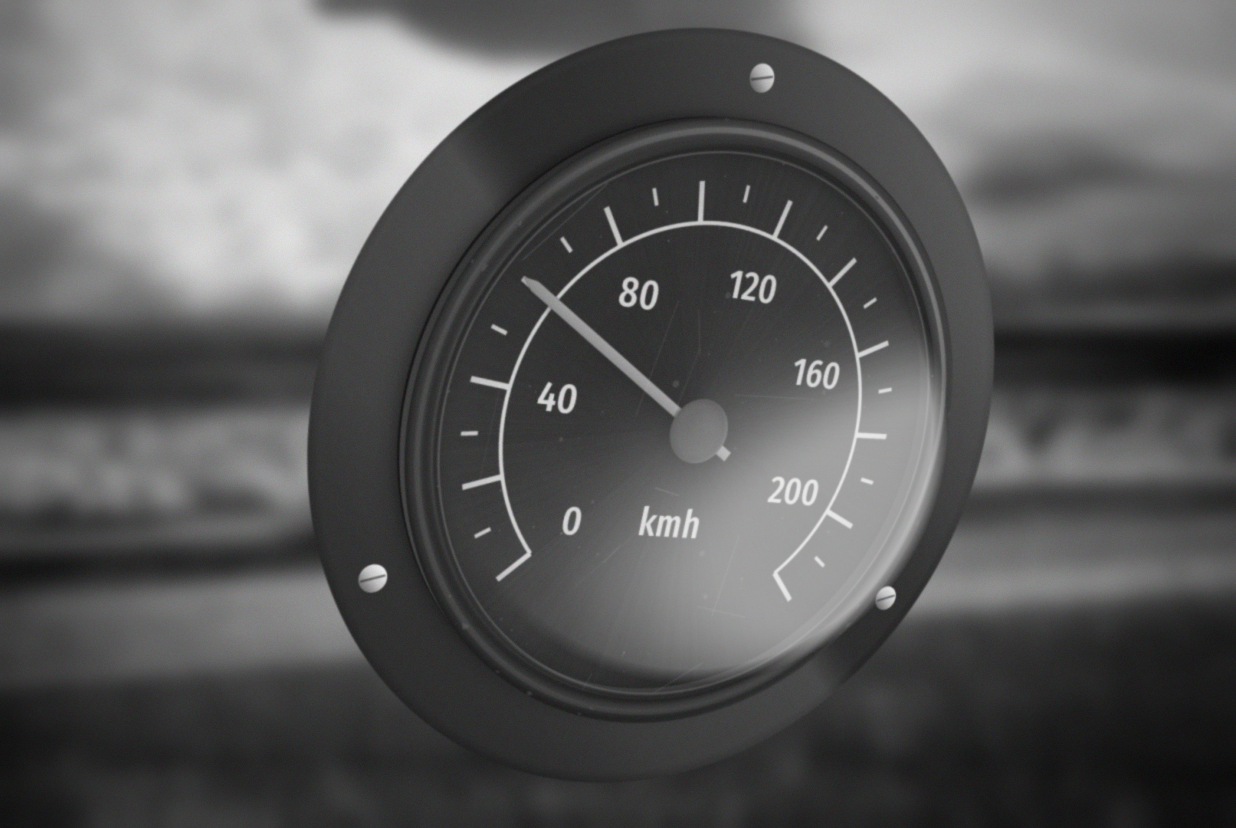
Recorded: 60; km/h
